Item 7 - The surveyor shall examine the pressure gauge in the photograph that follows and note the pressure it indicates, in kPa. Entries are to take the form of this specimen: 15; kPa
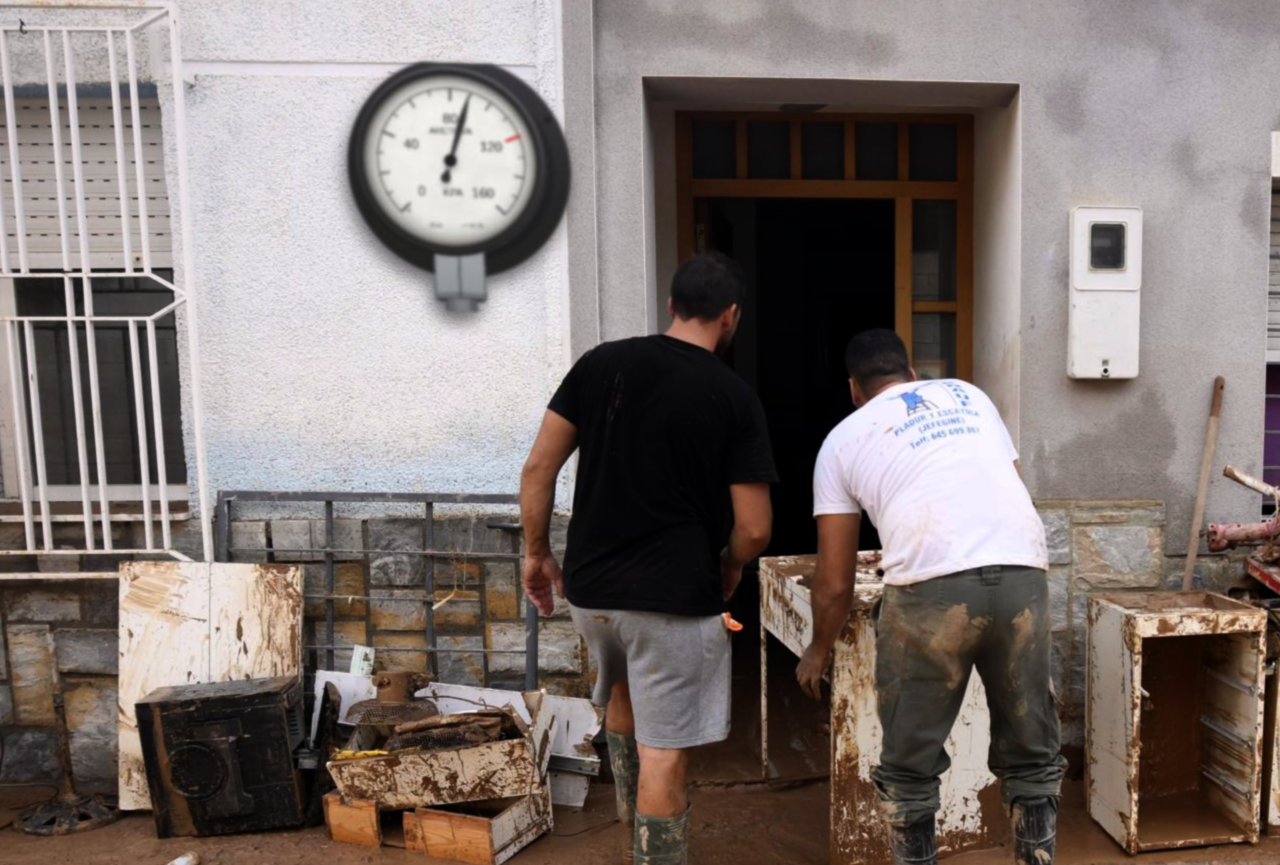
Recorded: 90; kPa
